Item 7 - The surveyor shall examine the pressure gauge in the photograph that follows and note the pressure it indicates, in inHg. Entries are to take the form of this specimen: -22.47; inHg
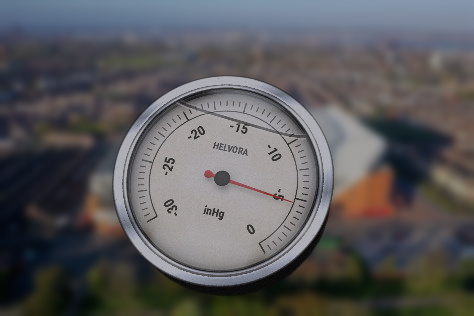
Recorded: -4.5; inHg
